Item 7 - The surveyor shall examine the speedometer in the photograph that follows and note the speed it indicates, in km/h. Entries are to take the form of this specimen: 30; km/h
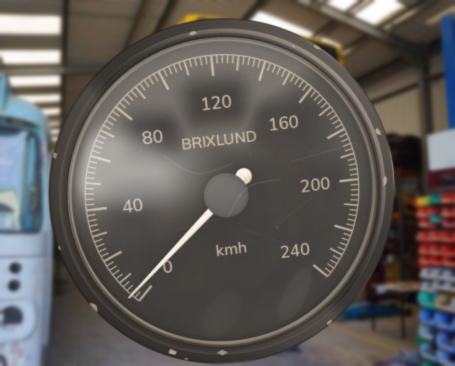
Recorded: 4; km/h
